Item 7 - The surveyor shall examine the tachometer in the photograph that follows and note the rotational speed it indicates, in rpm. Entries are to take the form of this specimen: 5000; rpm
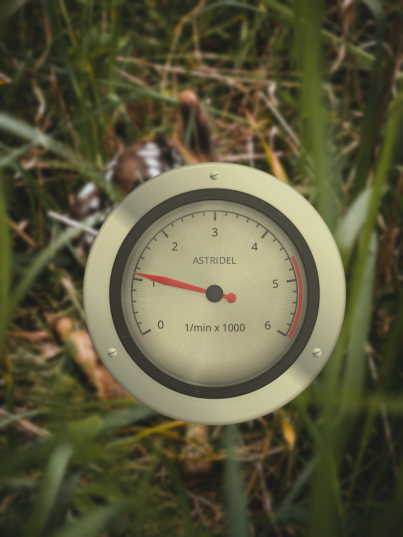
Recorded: 1100; rpm
